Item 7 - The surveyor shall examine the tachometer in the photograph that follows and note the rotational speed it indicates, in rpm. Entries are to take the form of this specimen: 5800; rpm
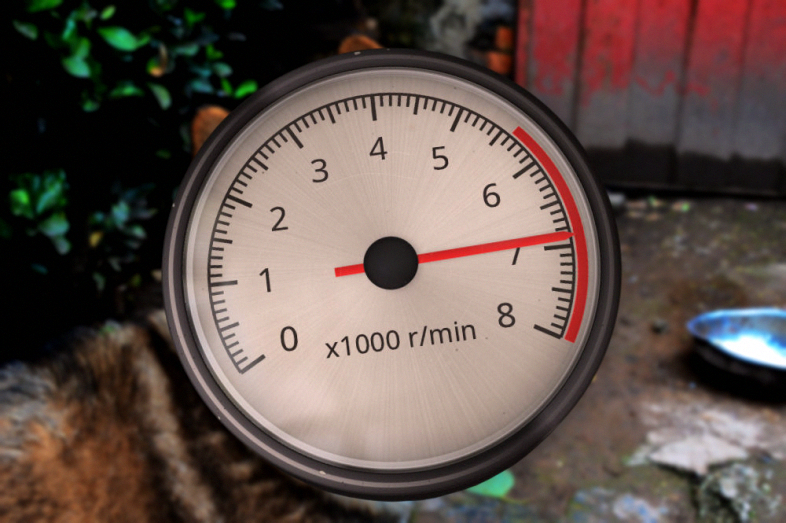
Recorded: 6900; rpm
